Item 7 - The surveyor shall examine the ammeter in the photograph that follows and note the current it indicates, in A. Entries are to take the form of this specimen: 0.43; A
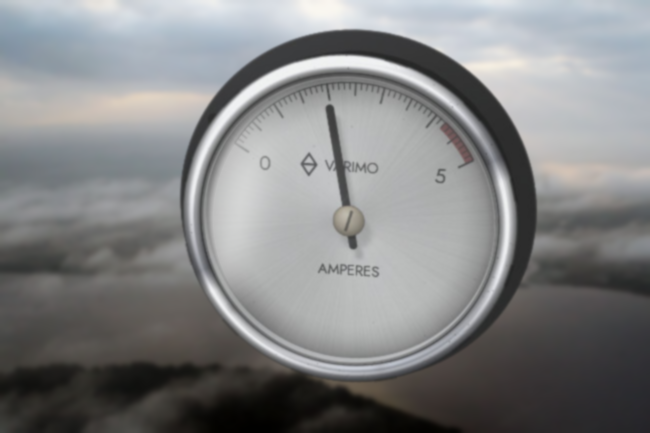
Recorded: 2; A
